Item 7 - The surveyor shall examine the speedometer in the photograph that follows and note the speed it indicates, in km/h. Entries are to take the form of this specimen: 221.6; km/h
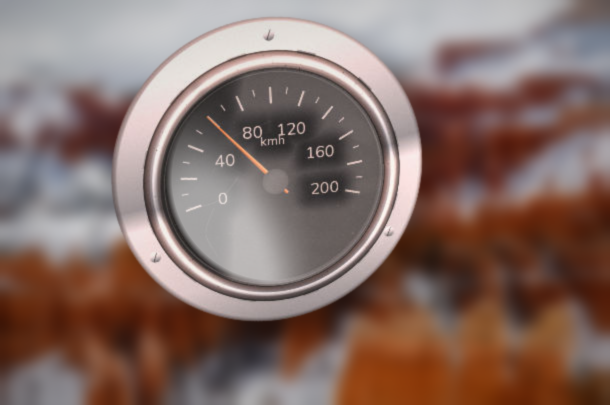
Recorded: 60; km/h
